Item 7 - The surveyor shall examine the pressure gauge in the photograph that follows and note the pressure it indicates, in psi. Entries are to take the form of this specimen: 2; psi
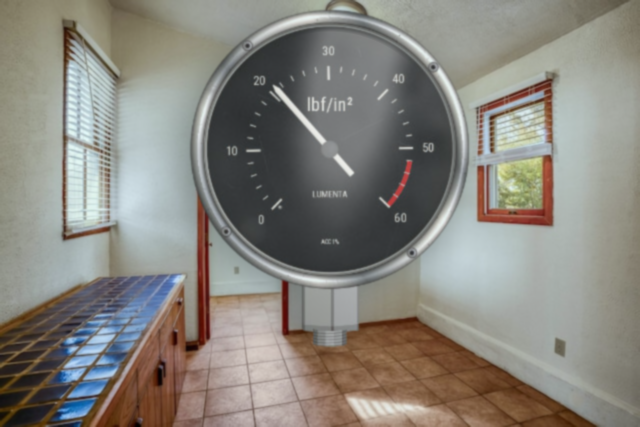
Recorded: 21; psi
